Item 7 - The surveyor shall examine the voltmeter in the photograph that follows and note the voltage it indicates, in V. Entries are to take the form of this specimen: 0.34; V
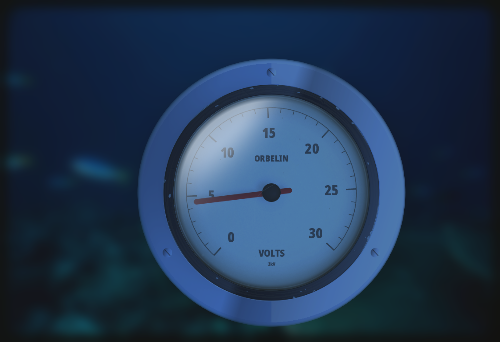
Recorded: 4.5; V
